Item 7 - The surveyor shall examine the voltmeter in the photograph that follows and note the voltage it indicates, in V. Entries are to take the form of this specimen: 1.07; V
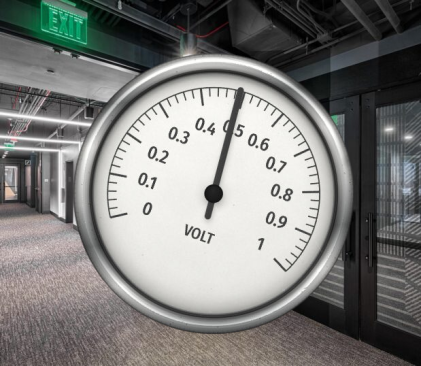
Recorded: 0.49; V
